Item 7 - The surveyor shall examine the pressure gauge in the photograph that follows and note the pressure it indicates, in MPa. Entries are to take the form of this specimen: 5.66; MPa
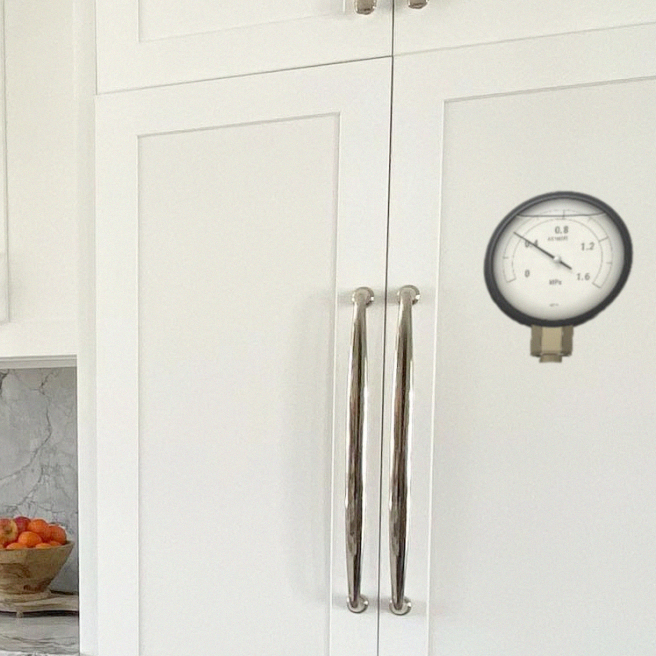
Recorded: 0.4; MPa
